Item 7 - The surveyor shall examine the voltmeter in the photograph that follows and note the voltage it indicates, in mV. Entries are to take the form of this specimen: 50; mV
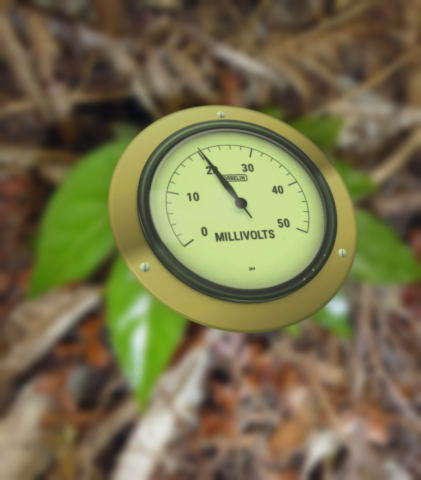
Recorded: 20; mV
